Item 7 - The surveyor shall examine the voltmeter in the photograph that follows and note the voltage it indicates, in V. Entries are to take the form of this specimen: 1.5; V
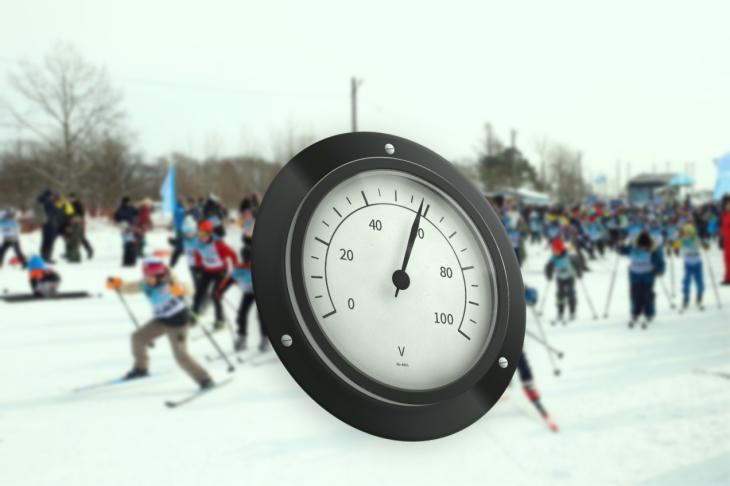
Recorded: 57.5; V
